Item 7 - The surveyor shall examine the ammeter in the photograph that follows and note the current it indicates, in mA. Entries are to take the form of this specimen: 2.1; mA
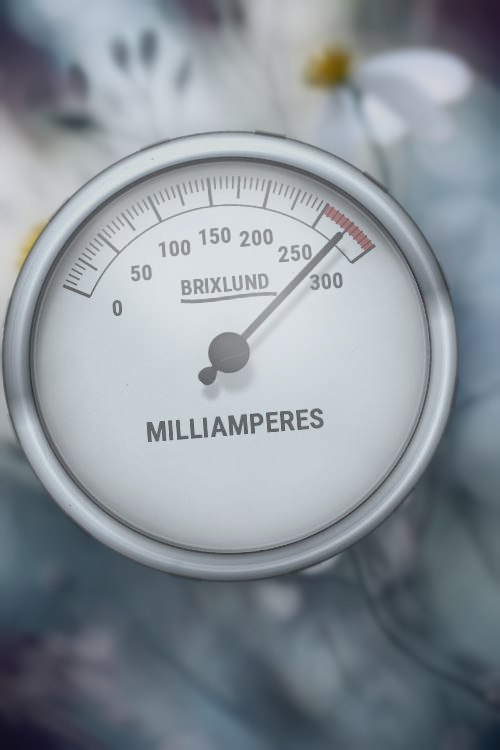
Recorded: 275; mA
